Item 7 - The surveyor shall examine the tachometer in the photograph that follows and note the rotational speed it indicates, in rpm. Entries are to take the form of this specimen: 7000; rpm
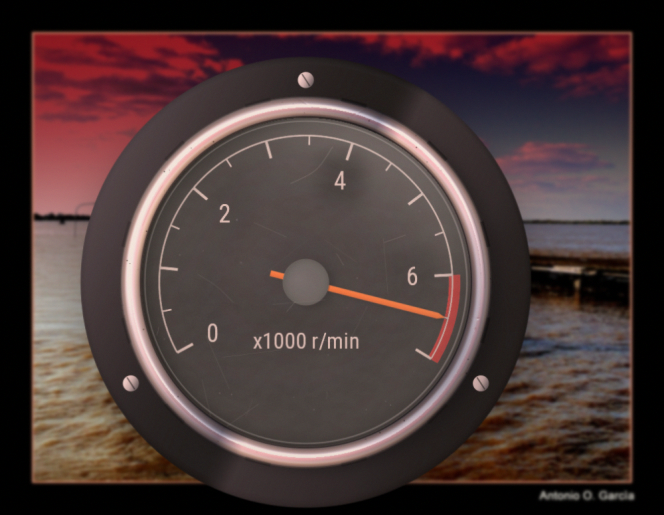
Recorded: 6500; rpm
